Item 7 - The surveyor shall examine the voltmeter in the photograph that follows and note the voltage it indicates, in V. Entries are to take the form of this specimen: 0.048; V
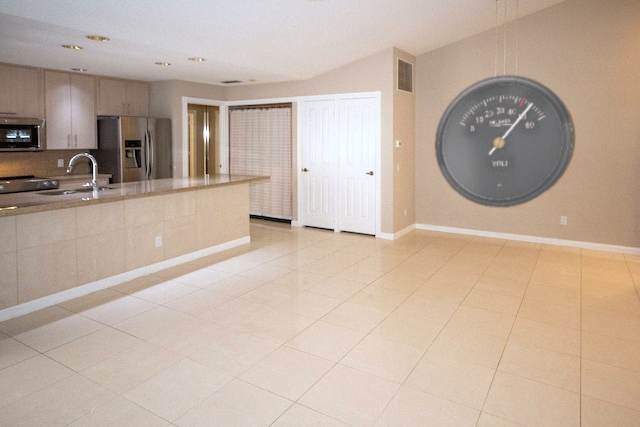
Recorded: 50; V
